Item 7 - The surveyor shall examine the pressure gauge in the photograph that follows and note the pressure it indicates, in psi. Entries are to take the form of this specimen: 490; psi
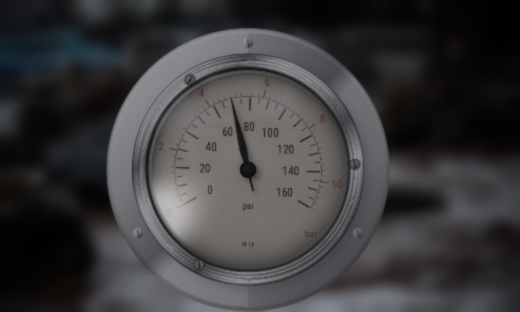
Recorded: 70; psi
